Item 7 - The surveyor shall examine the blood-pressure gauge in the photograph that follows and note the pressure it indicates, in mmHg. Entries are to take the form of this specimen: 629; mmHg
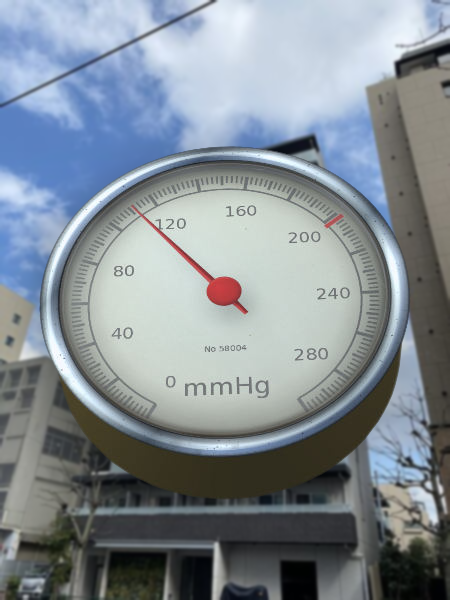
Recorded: 110; mmHg
